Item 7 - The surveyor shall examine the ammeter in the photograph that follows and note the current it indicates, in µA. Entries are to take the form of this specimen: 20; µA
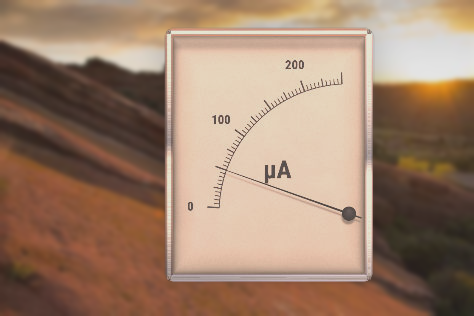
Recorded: 50; µA
